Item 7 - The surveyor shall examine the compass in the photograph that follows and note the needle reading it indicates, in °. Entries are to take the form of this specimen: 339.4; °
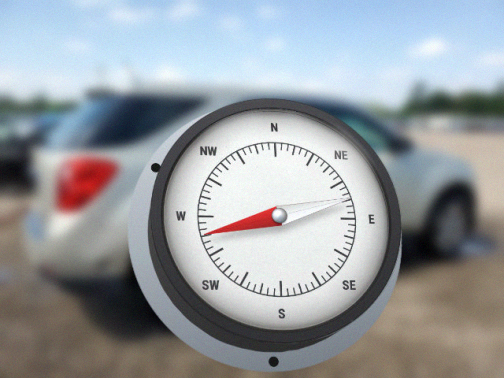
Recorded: 255; °
